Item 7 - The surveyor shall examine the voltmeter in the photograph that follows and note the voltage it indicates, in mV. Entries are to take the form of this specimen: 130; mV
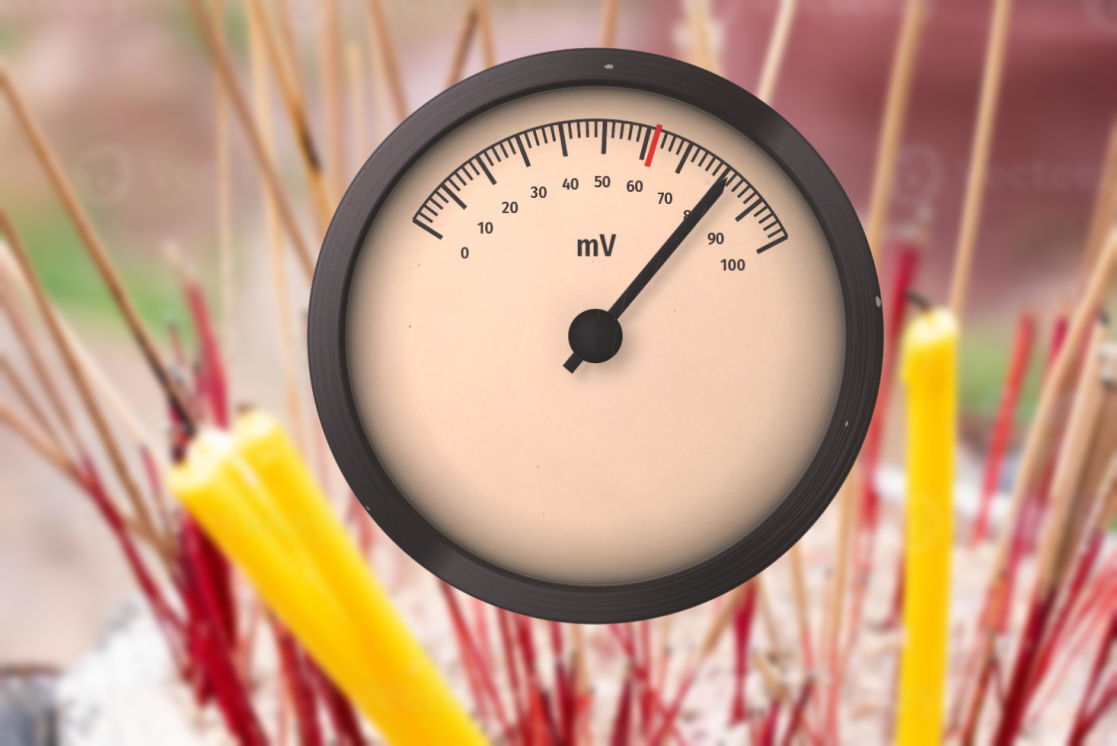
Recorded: 81; mV
